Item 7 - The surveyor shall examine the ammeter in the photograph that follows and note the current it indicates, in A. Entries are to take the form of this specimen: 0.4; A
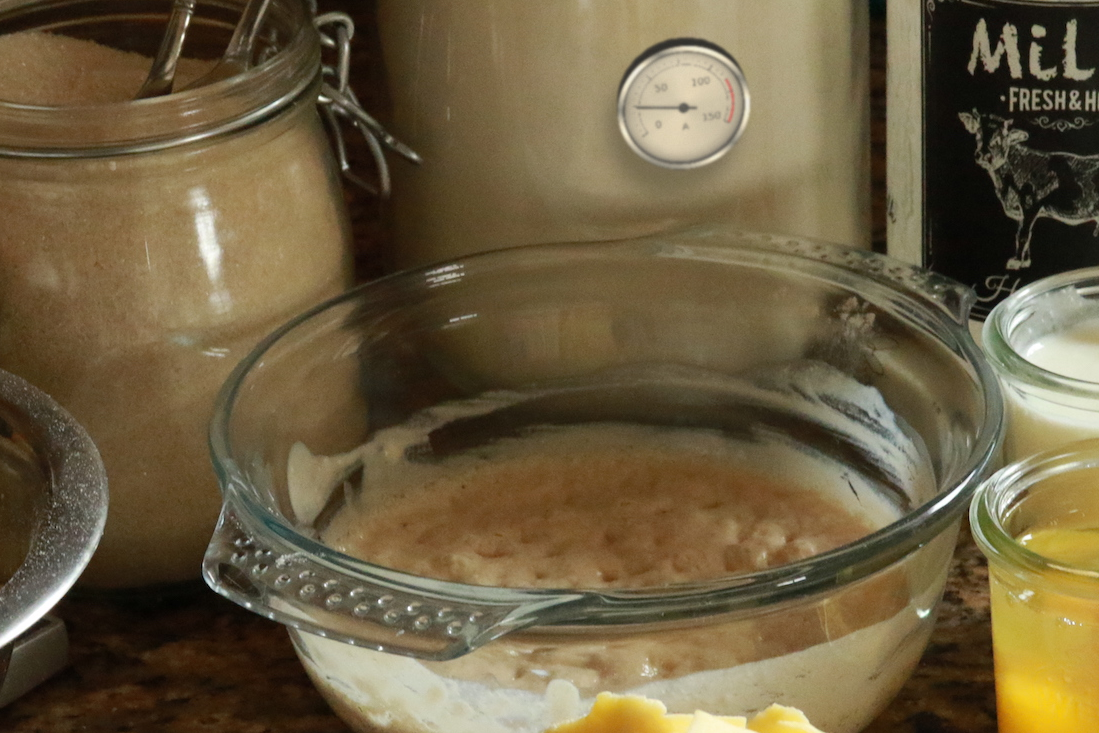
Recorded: 25; A
